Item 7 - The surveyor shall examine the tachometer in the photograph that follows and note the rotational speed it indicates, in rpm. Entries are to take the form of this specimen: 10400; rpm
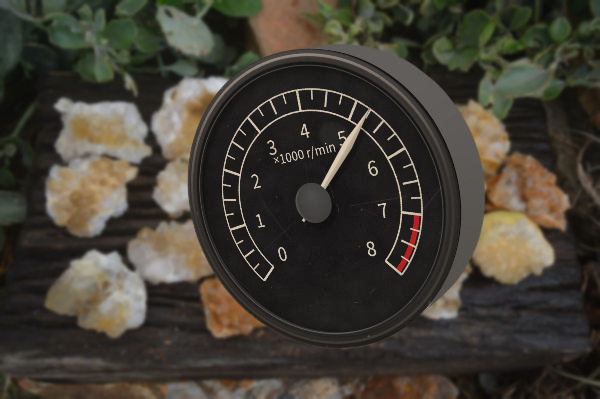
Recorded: 5250; rpm
